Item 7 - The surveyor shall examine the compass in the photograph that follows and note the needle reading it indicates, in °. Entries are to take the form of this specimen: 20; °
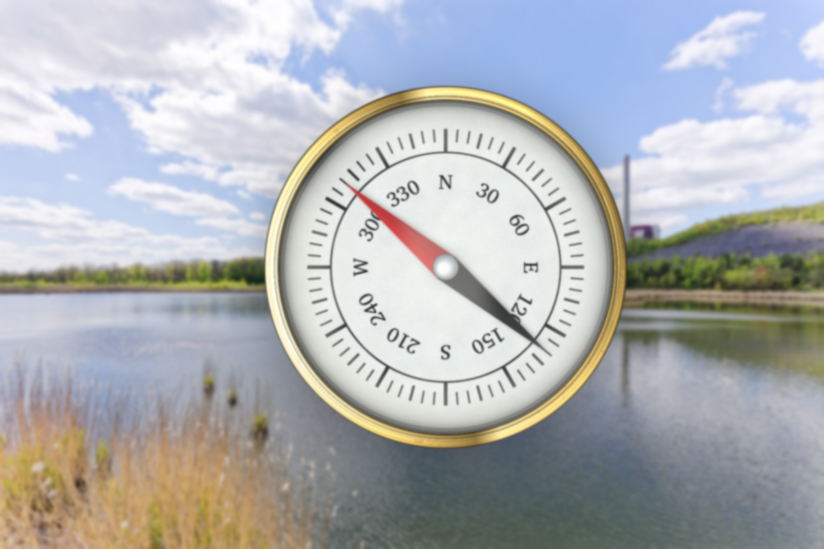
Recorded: 310; °
